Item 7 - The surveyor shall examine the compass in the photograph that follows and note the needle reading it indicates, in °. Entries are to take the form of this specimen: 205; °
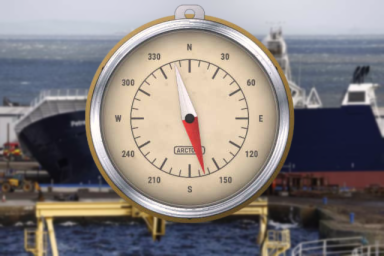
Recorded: 165; °
